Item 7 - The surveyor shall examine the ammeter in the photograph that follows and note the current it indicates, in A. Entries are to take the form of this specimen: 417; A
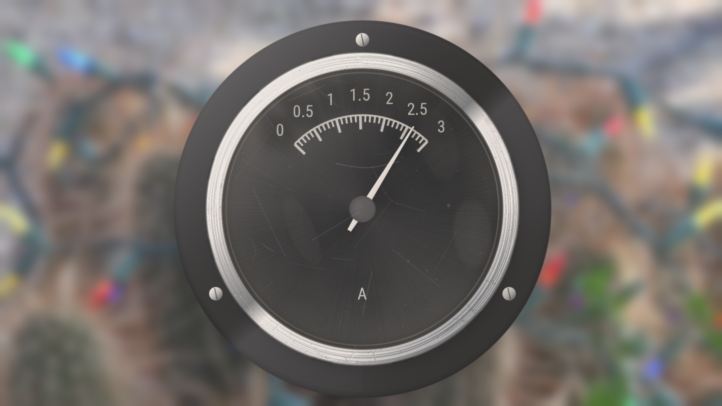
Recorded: 2.6; A
